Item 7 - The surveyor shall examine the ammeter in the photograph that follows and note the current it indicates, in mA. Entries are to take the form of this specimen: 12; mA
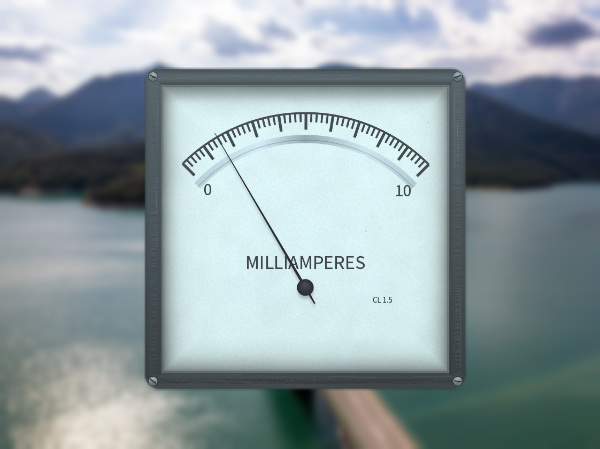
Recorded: 1.6; mA
